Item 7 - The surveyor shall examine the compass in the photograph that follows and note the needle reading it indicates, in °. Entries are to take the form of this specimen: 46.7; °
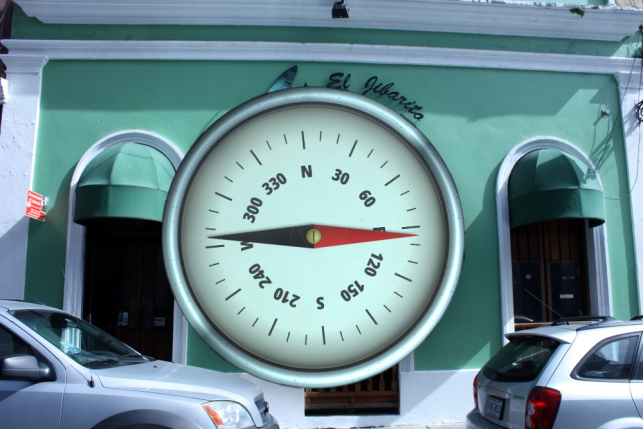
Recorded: 95; °
